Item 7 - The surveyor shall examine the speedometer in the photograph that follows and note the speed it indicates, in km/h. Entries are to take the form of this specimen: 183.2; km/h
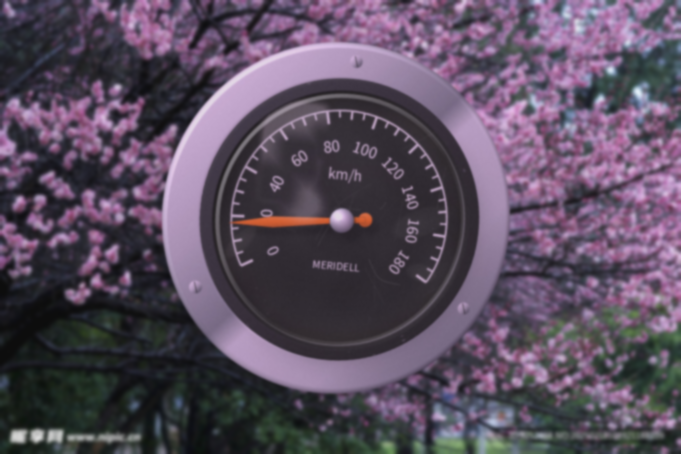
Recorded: 17.5; km/h
